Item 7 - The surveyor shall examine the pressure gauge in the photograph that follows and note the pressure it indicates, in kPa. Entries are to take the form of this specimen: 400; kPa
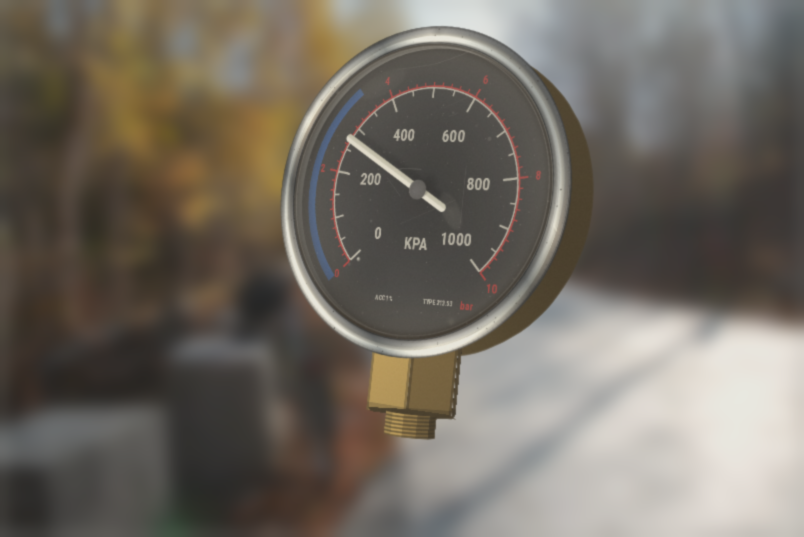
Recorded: 275; kPa
